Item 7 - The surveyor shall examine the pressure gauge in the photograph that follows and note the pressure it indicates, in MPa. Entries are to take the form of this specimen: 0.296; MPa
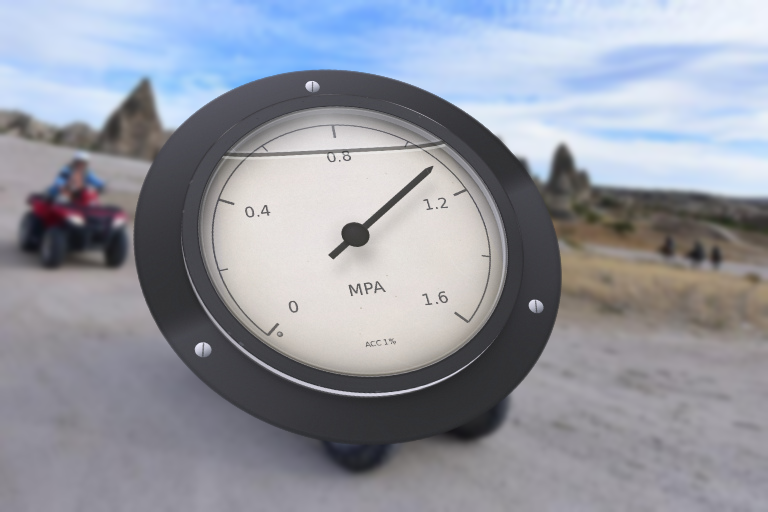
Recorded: 1.1; MPa
